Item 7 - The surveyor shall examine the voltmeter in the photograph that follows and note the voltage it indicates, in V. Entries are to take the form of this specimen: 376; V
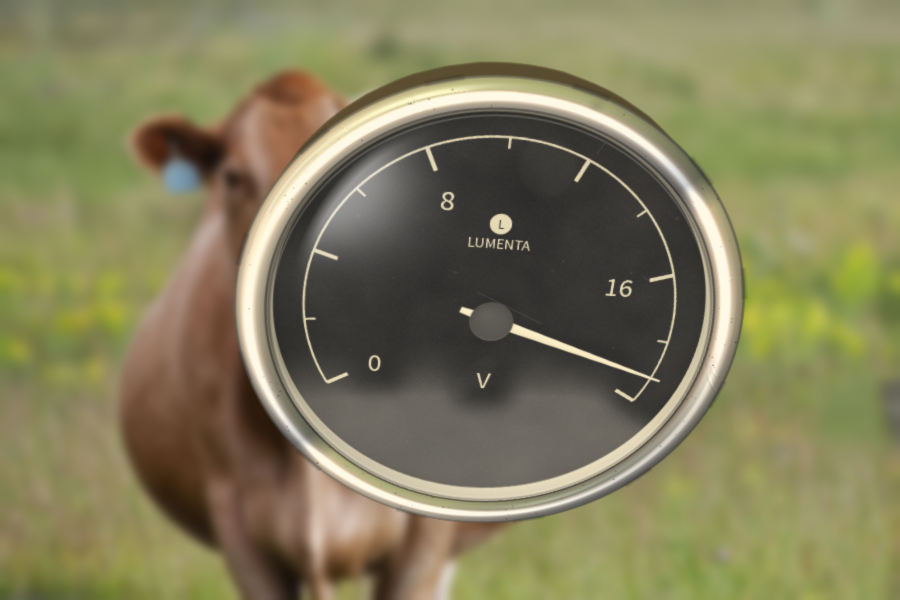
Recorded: 19; V
